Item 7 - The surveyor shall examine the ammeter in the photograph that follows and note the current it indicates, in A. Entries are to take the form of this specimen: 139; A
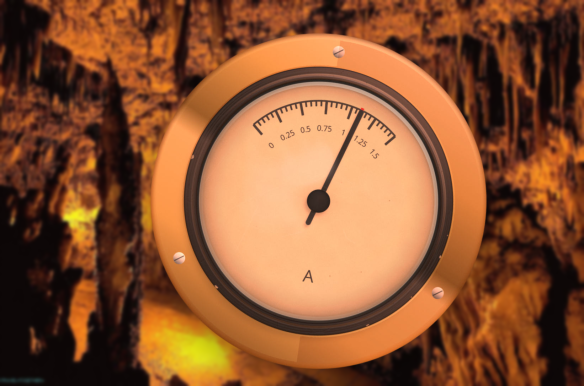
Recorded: 1.1; A
